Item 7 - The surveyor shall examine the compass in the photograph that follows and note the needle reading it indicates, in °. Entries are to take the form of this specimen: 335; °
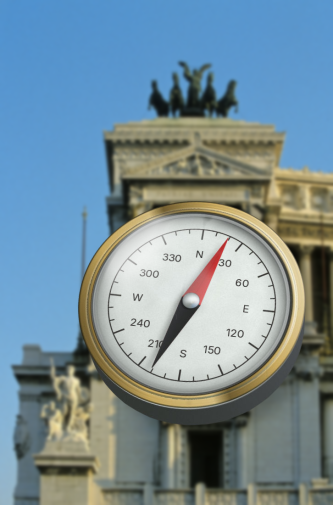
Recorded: 20; °
